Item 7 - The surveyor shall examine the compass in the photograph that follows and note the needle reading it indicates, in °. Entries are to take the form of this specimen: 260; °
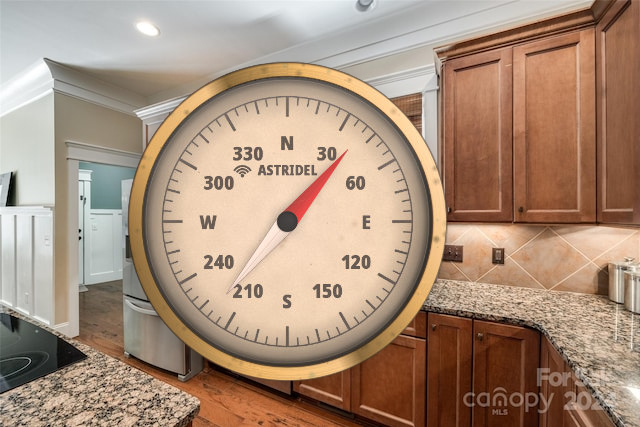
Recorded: 40; °
